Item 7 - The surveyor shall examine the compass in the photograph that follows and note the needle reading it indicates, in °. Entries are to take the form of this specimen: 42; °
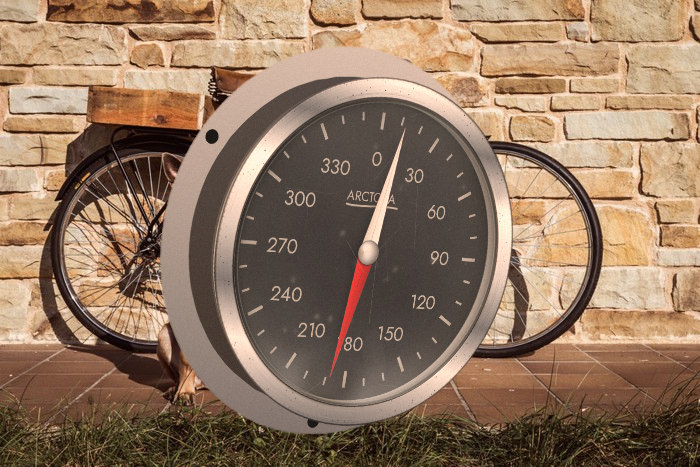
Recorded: 190; °
